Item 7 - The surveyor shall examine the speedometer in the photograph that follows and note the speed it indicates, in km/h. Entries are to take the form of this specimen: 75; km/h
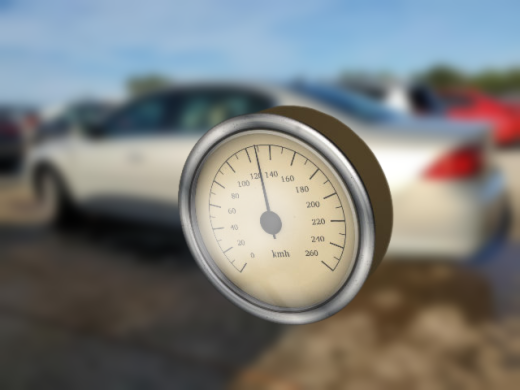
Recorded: 130; km/h
